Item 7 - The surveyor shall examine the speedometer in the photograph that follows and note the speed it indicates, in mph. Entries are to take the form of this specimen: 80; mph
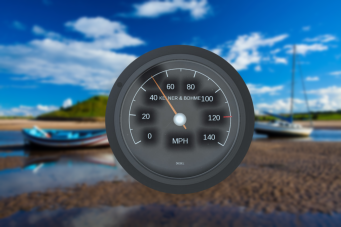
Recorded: 50; mph
